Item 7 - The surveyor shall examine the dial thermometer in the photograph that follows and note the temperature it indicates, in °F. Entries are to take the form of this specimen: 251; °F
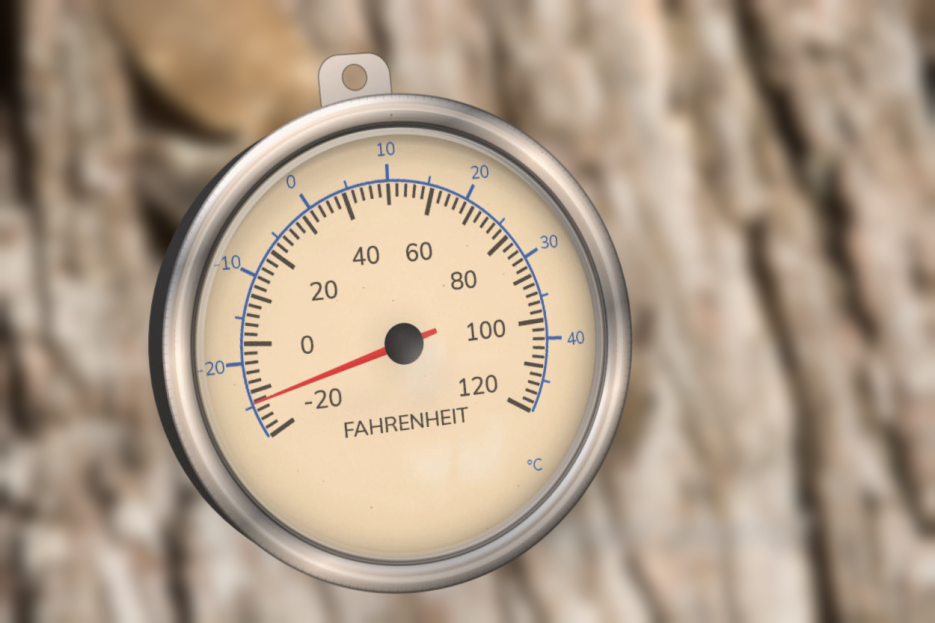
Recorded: -12; °F
